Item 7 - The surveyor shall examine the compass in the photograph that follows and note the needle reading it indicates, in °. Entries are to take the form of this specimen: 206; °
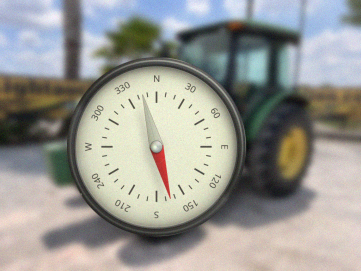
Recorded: 165; °
